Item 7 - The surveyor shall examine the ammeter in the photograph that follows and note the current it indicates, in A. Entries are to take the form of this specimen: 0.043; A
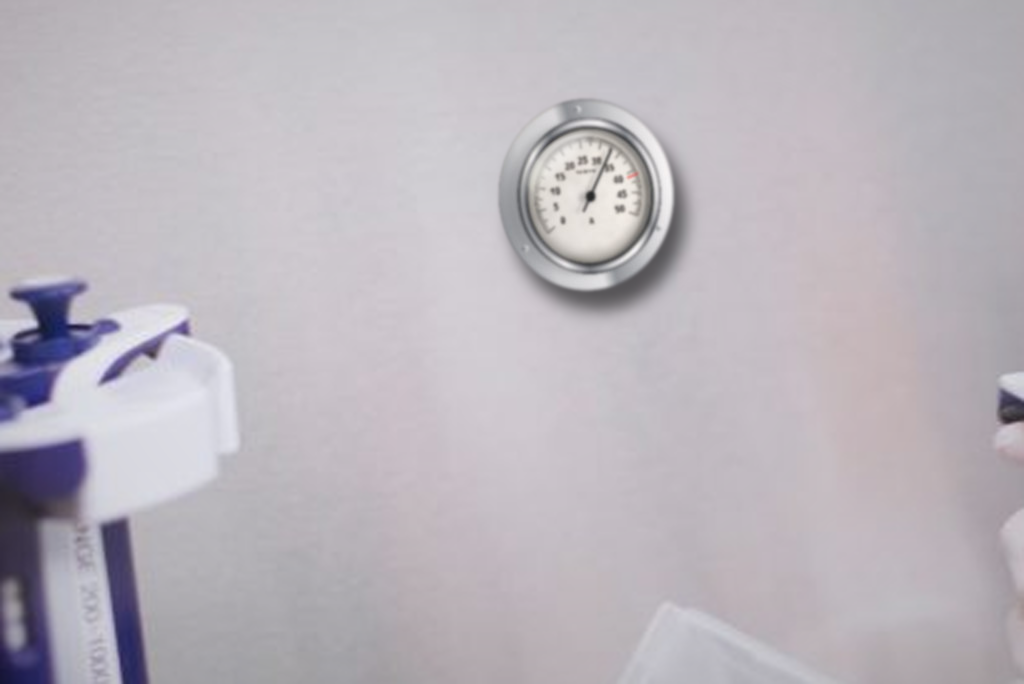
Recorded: 32.5; A
